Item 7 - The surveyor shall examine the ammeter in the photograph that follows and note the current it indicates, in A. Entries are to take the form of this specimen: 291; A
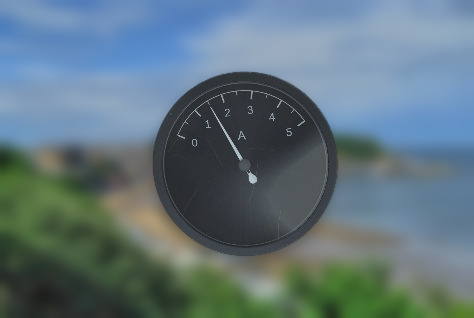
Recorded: 1.5; A
